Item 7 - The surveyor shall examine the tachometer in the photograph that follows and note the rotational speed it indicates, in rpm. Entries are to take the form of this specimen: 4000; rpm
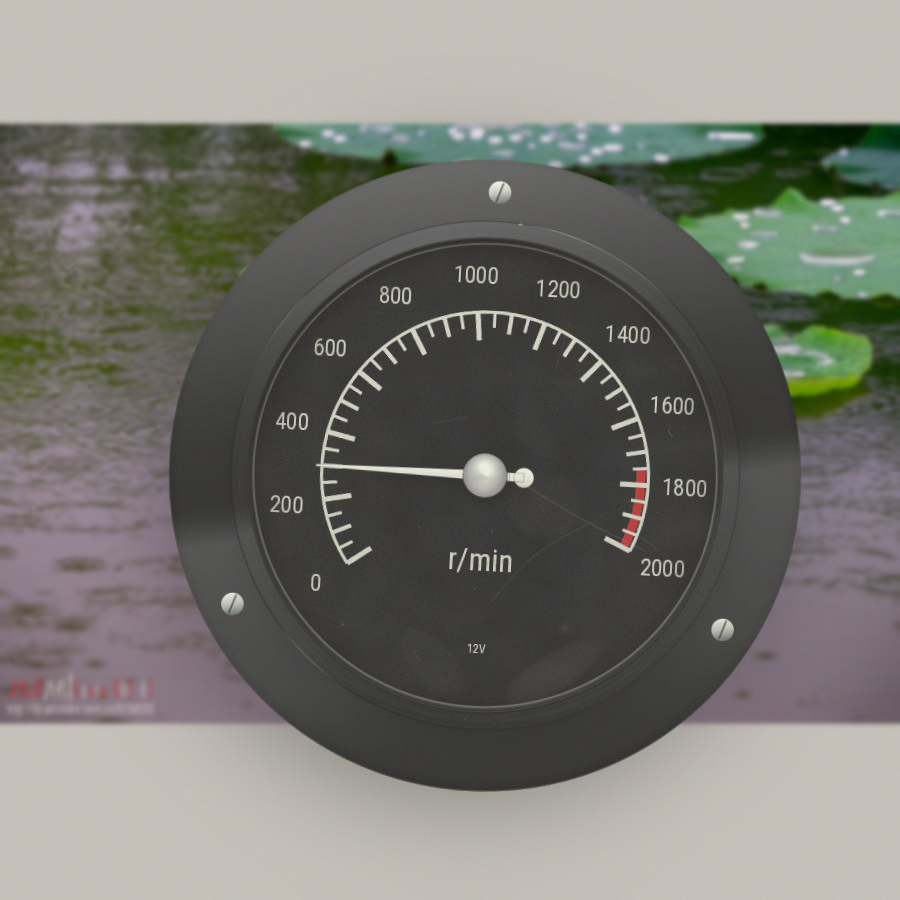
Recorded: 300; rpm
